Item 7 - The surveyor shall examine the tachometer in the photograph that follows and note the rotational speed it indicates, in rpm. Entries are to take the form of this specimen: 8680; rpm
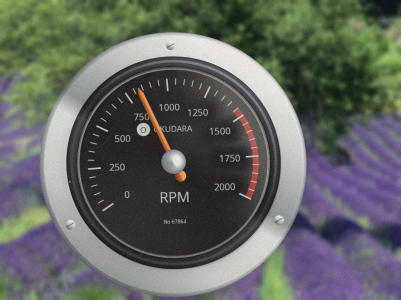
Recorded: 825; rpm
